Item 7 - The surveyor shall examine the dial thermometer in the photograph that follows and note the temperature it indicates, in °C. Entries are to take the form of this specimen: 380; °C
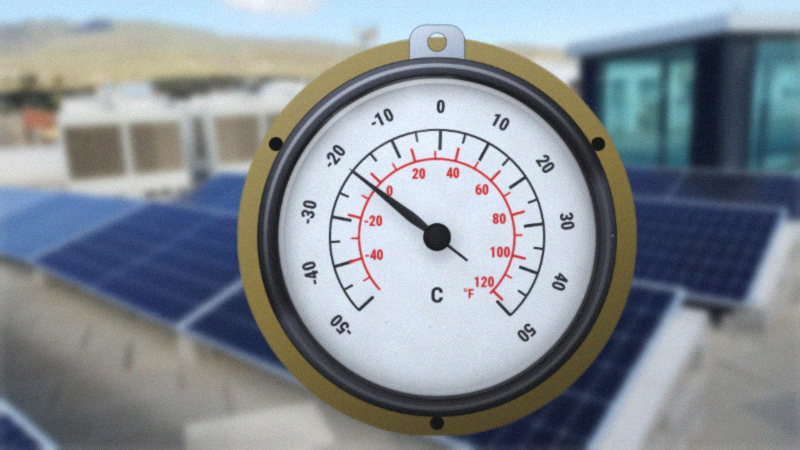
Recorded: -20; °C
